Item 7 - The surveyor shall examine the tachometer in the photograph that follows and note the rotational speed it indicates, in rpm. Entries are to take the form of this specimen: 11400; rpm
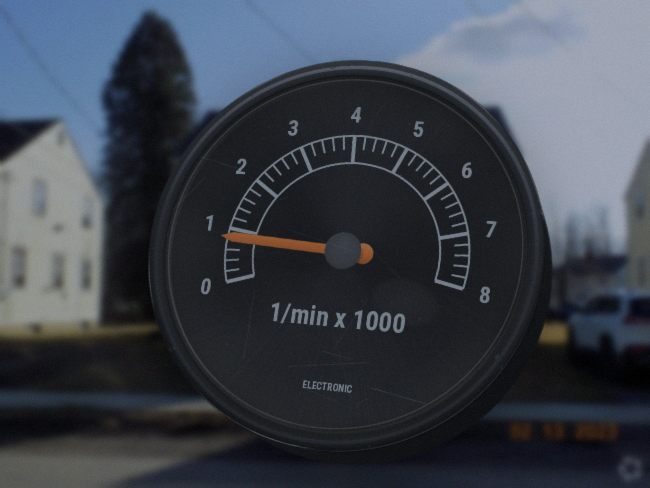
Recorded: 800; rpm
